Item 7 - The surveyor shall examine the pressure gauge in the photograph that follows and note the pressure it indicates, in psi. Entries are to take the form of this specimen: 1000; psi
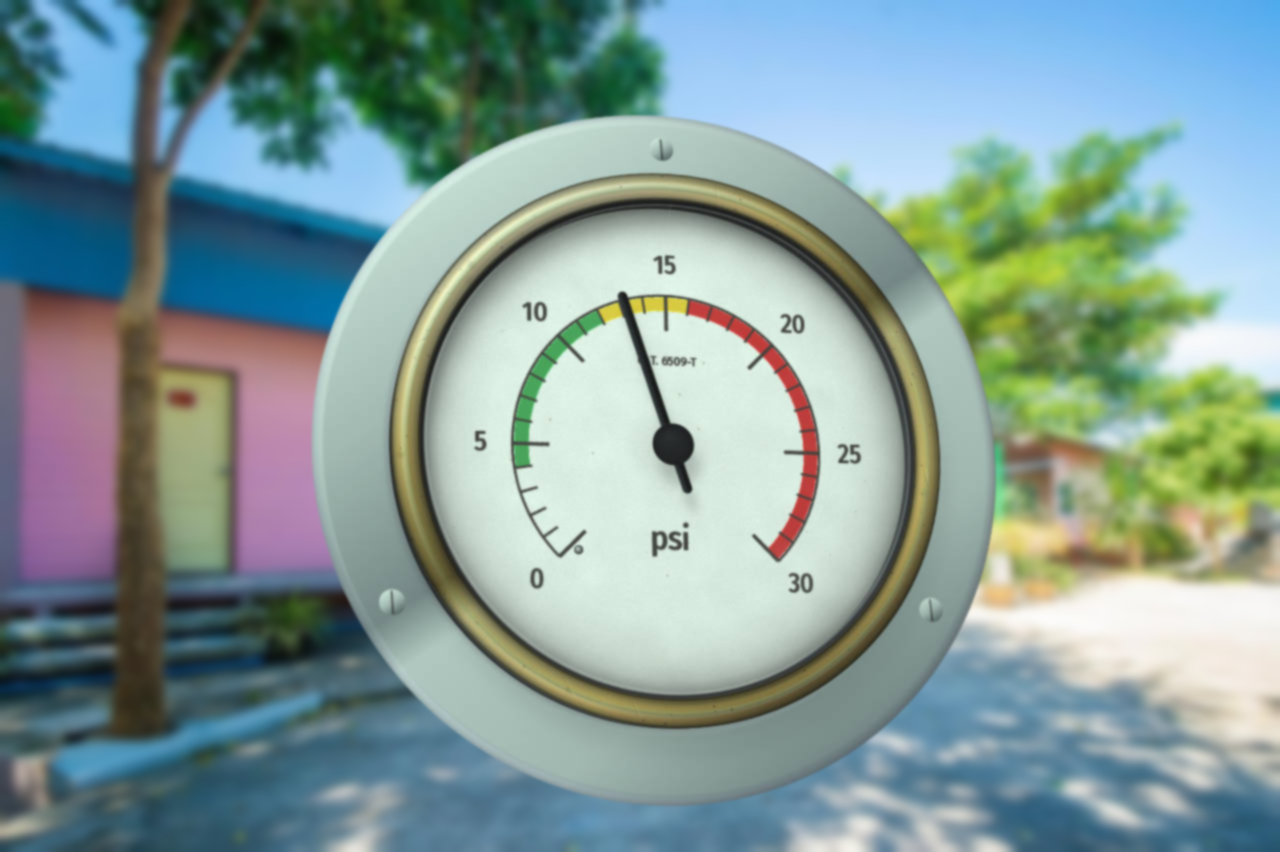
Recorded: 13; psi
